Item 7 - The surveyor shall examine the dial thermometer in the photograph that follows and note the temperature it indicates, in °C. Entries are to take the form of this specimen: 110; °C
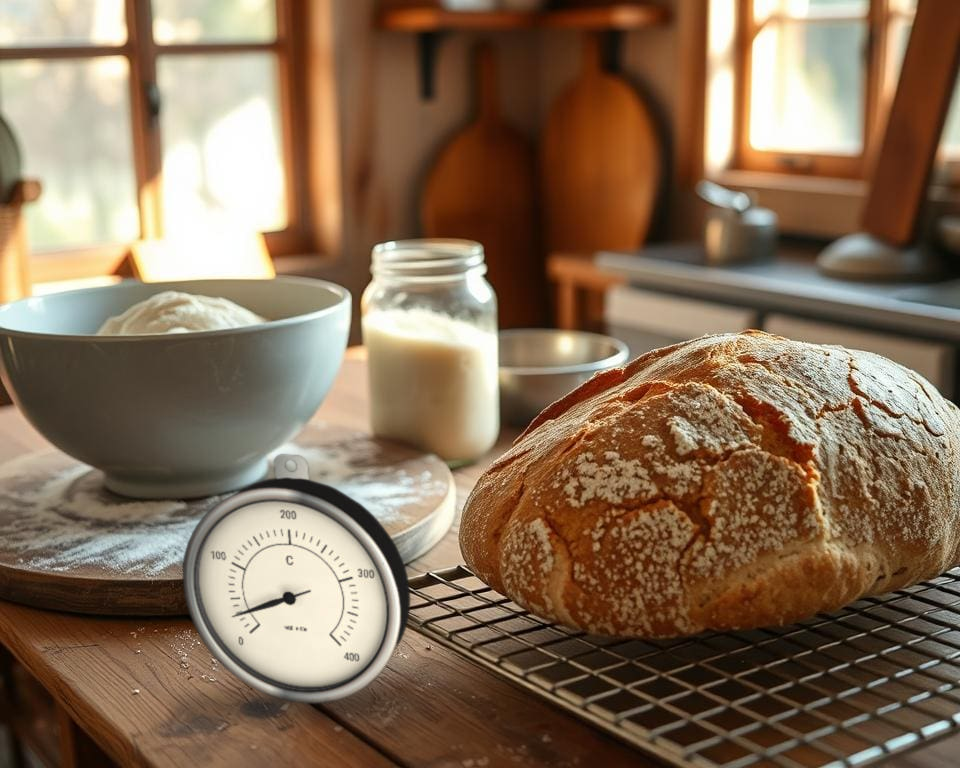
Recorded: 30; °C
